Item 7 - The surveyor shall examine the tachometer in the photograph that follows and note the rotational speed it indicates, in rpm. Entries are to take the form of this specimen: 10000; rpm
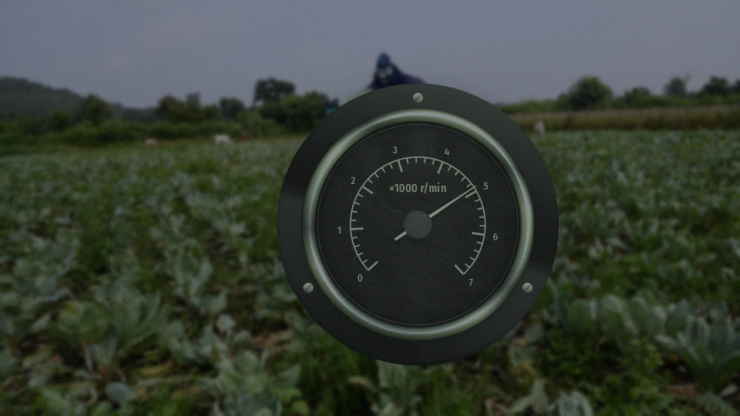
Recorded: 4900; rpm
